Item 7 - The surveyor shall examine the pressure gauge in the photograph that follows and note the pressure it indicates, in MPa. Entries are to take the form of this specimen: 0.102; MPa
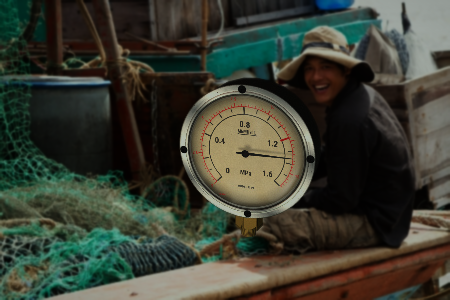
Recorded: 1.35; MPa
